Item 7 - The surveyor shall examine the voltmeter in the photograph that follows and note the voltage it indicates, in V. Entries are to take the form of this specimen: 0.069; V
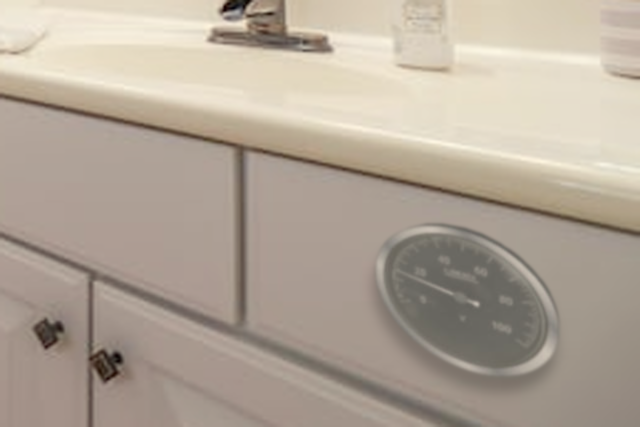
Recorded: 15; V
